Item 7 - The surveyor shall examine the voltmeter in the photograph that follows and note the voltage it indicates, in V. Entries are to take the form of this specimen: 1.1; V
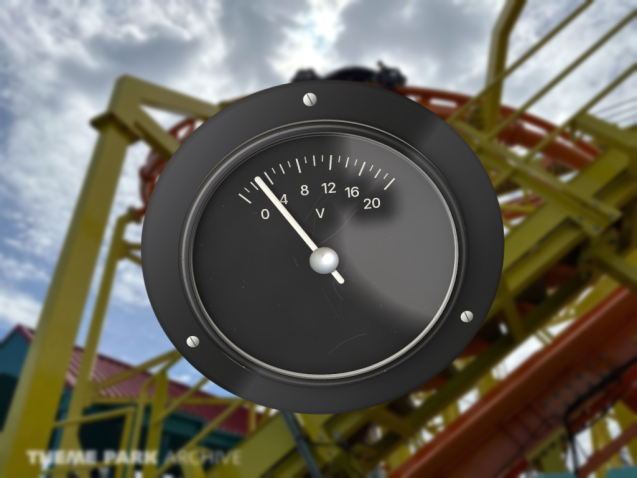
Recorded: 3; V
